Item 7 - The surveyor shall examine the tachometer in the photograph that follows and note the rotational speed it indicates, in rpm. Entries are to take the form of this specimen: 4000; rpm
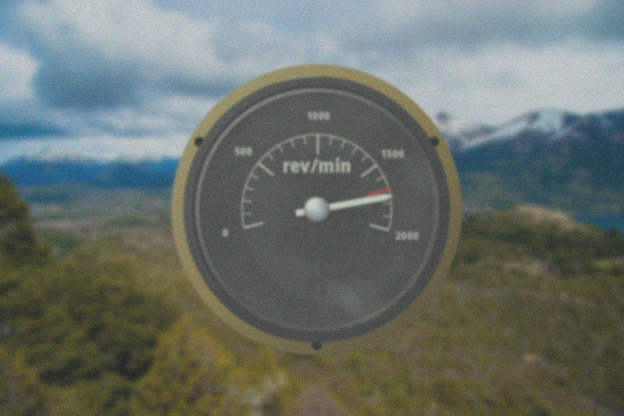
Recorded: 1750; rpm
